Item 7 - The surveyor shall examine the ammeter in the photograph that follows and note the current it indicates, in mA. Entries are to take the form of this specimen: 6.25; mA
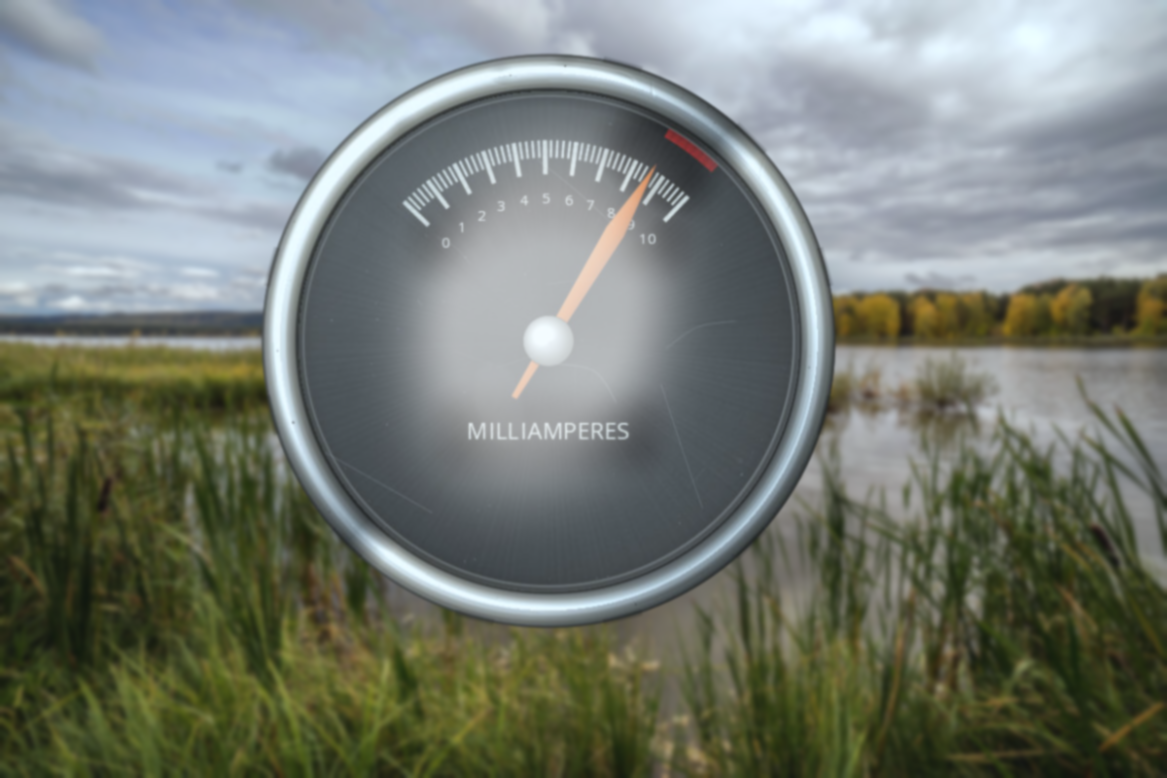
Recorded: 8.6; mA
